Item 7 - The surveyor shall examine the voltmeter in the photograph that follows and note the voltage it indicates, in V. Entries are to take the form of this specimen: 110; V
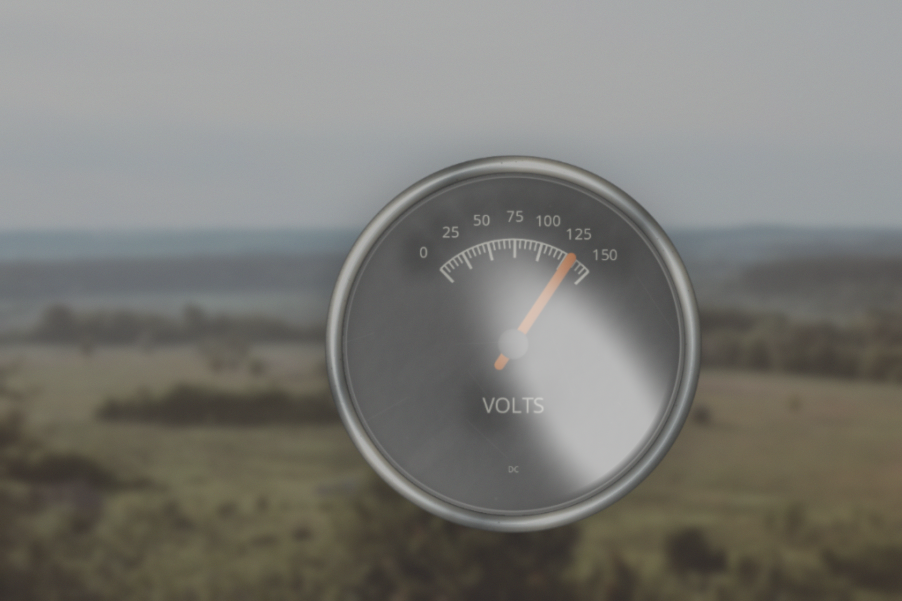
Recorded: 130; V
